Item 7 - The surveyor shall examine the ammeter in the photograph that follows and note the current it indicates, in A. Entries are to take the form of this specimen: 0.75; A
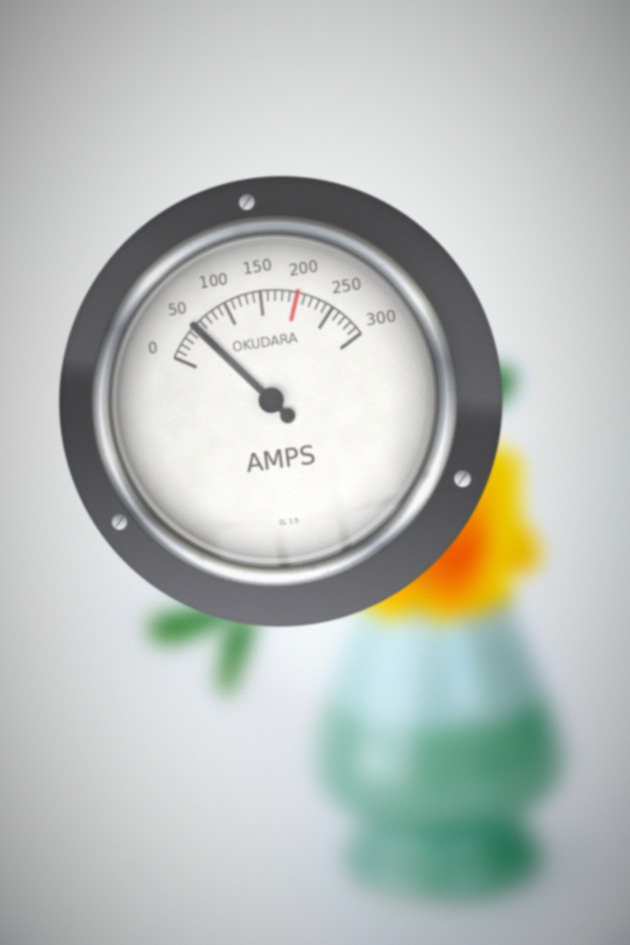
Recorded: 50; A
